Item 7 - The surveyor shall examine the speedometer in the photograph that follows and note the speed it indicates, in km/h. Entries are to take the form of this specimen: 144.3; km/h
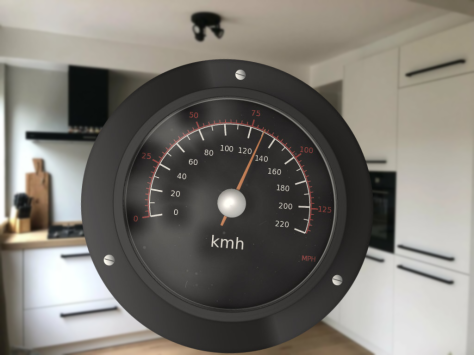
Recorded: 130; km/h
